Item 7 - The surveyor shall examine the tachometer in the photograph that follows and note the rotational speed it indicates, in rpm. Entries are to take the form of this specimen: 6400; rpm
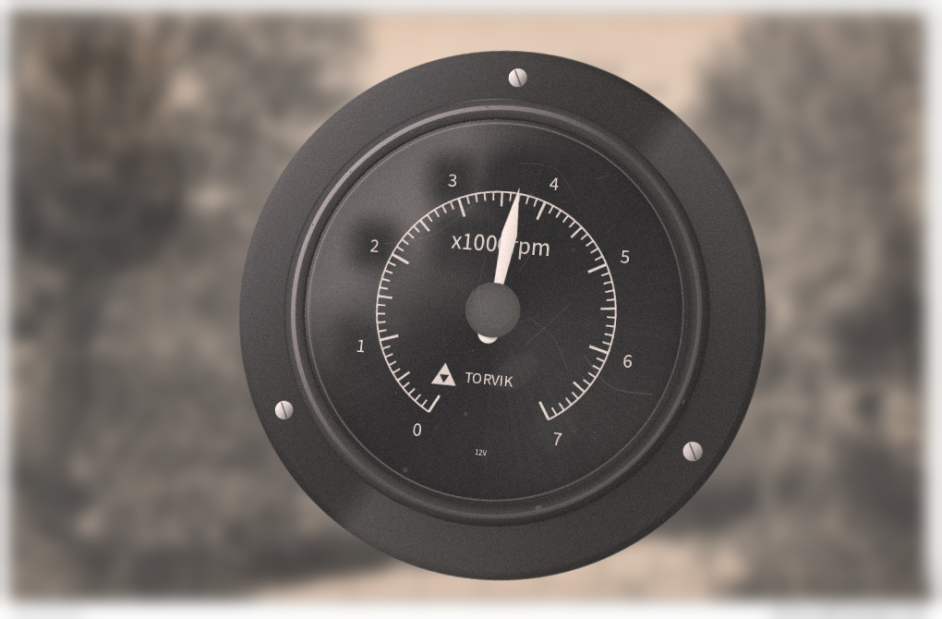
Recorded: 3700; rpm
